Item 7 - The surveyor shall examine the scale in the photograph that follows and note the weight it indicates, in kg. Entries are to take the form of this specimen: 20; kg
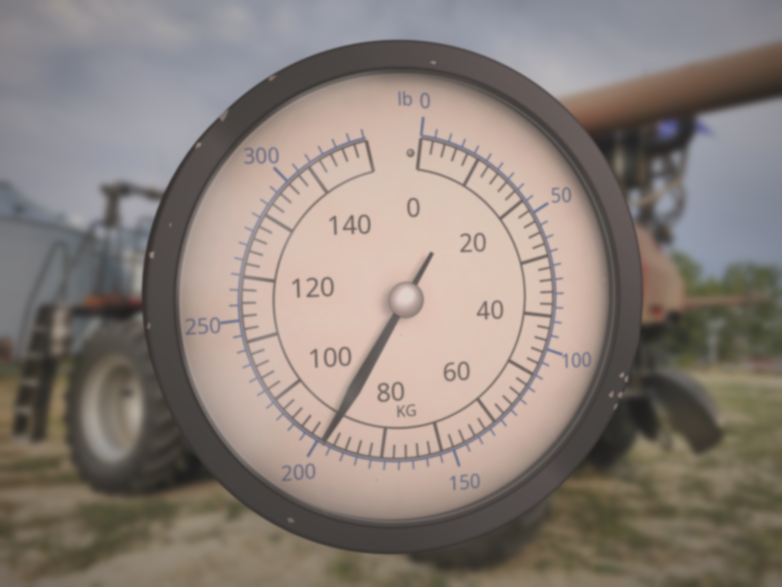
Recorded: 90; kg
